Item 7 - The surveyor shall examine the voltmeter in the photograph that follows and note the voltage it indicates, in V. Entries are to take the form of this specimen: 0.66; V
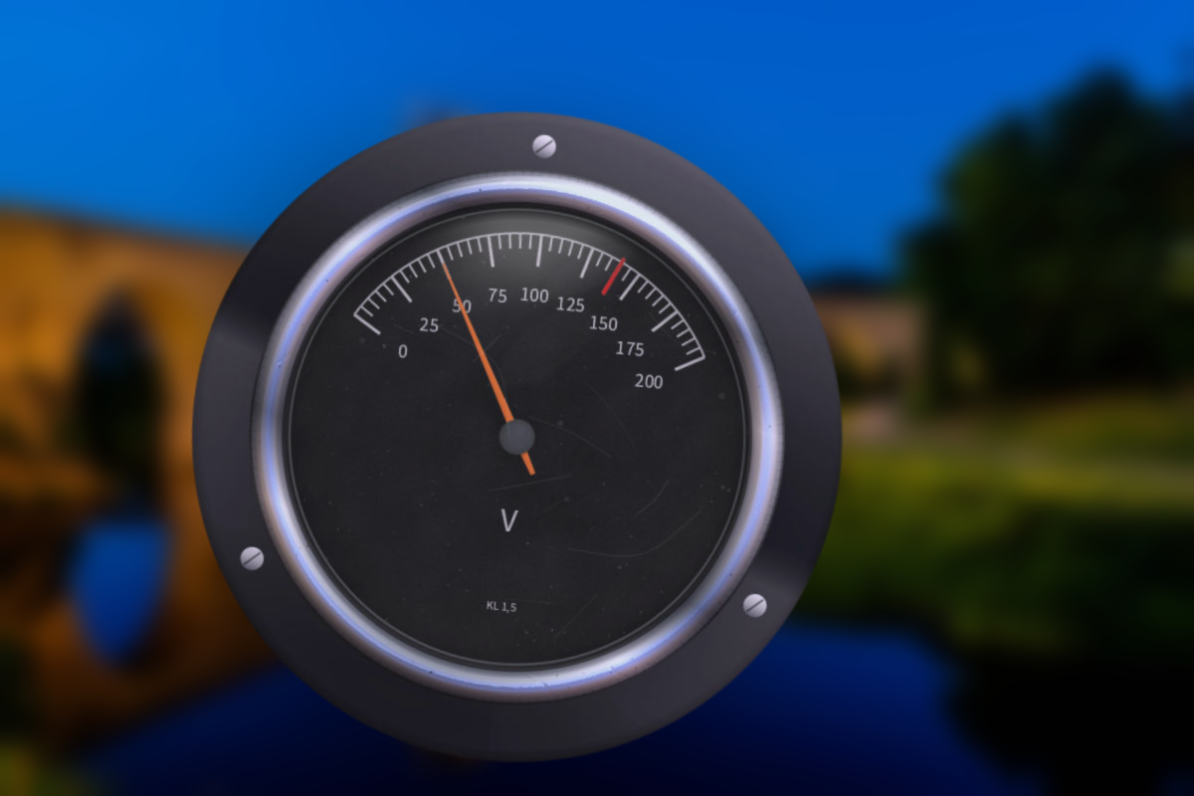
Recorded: 50; V
